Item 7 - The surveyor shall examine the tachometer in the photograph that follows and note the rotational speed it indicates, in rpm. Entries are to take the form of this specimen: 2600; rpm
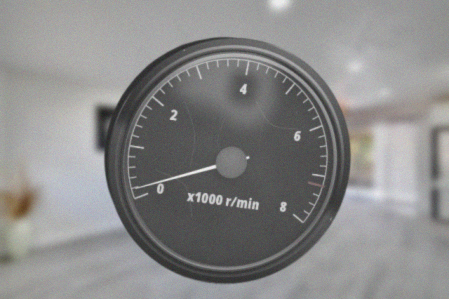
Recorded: 200; rpm
